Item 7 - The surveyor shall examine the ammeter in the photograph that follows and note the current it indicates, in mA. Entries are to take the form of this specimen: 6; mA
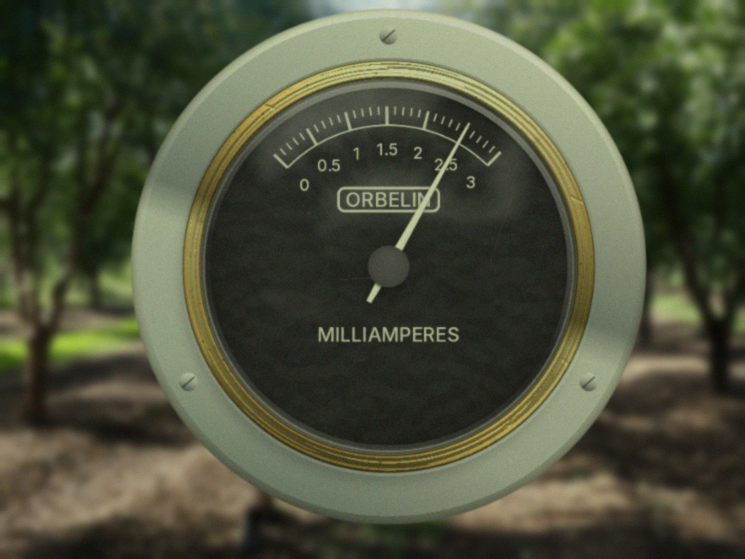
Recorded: 2.5; mA
